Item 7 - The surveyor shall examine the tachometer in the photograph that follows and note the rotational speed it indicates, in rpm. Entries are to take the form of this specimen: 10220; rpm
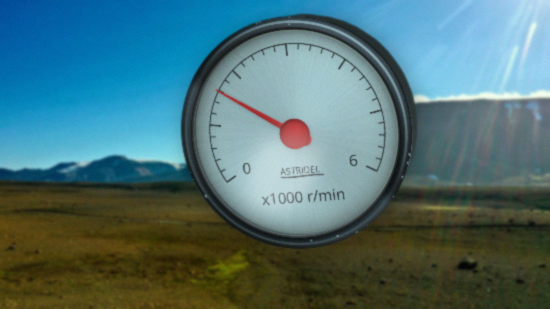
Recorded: 1600; rpm
